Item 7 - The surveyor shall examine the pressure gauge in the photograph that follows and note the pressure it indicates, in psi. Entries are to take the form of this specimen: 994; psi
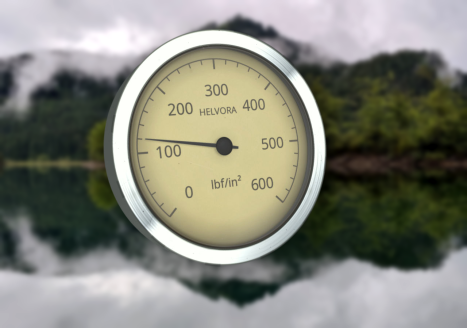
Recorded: 120; psi
